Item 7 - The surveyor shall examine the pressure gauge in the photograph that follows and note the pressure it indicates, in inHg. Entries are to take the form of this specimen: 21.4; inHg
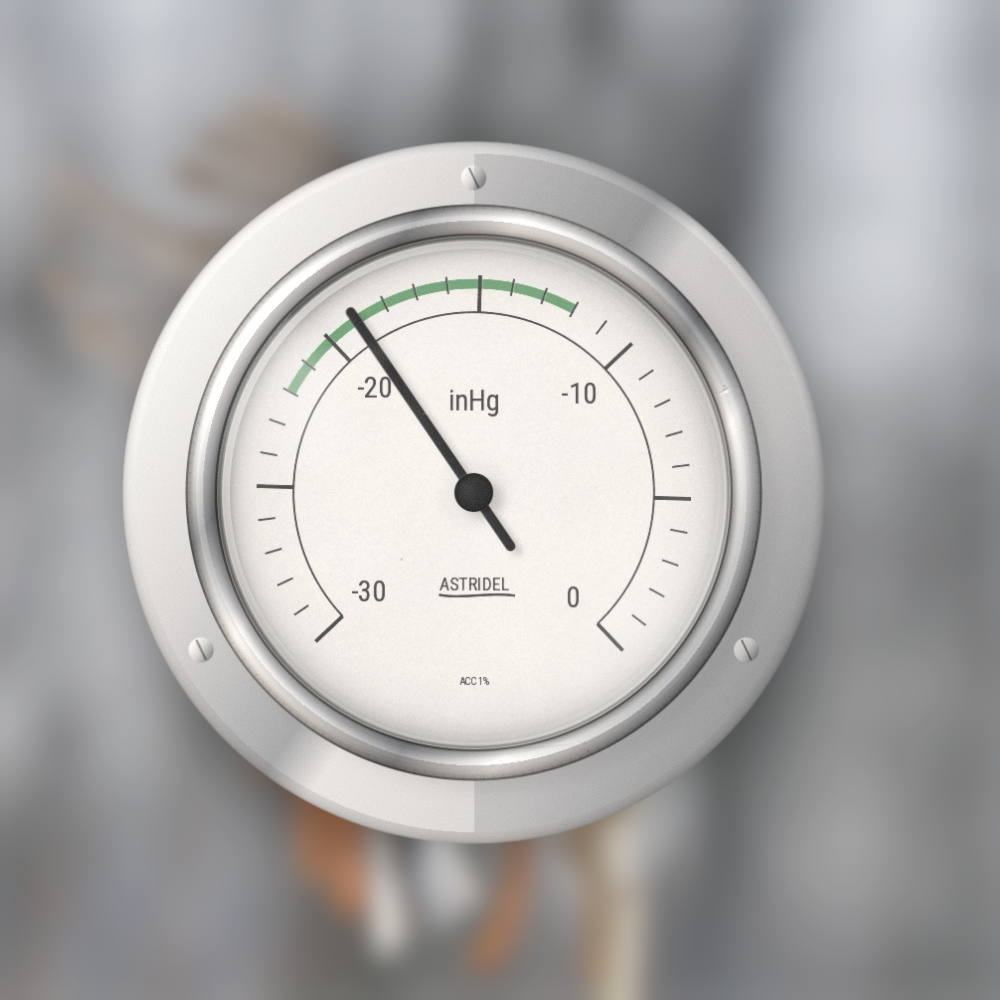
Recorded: -19; inHg
